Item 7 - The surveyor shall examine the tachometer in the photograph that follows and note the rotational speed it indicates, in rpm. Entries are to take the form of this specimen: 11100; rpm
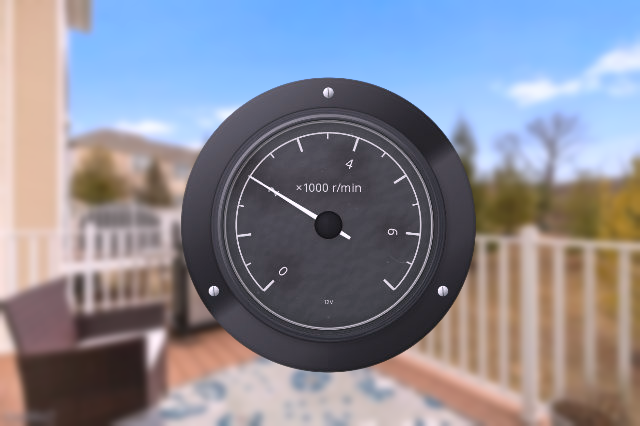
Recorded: 2000; rpm
